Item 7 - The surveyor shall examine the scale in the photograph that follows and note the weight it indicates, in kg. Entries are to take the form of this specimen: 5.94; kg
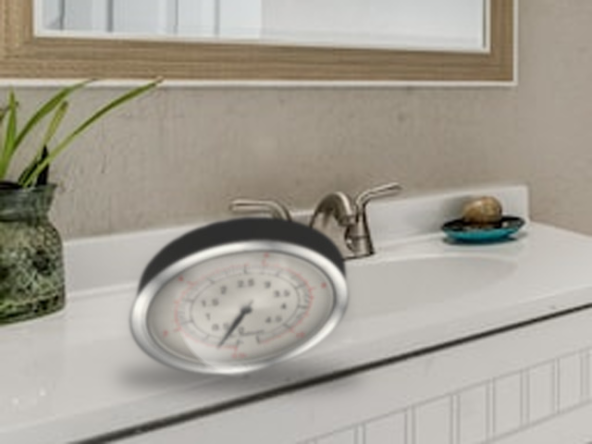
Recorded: 0.25; kg
